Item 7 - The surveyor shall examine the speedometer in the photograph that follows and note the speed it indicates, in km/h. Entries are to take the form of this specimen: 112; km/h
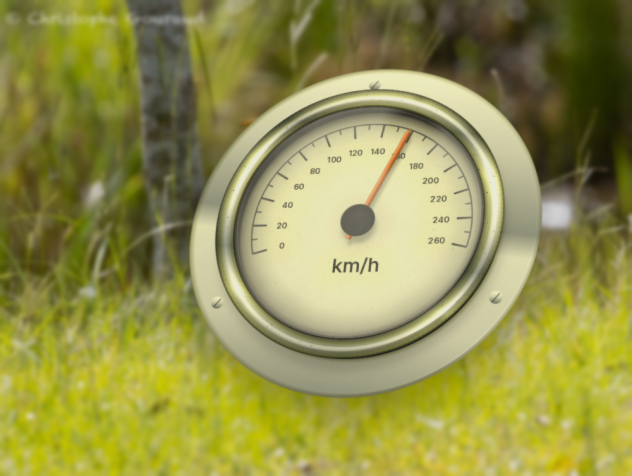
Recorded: 160; km/h
